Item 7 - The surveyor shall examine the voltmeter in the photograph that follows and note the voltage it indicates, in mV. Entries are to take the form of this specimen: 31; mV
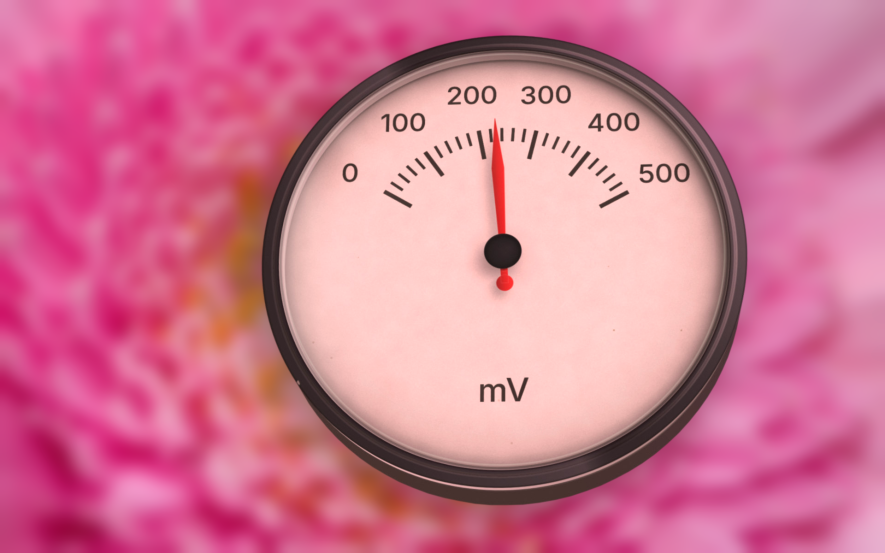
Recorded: 230; mV
